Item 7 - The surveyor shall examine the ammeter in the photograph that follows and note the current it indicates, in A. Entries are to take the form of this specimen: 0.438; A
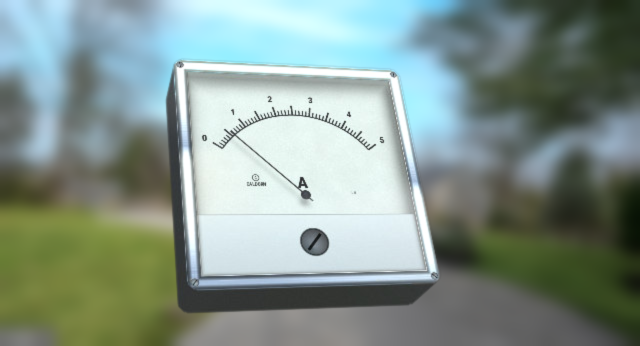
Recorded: 0.5; A
